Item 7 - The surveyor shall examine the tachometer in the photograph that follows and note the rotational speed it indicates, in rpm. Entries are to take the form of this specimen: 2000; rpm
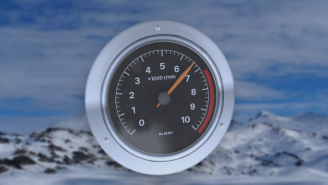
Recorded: 6600; rpm
